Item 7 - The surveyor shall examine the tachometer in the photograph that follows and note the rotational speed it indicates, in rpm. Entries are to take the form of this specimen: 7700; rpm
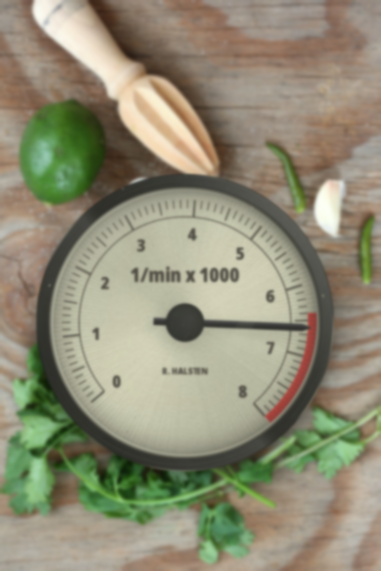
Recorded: 6600; rpm
